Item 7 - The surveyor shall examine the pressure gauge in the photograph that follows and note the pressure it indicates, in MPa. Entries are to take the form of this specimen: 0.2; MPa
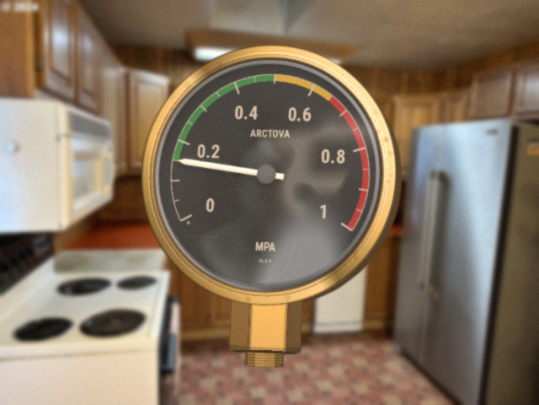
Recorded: 0.15; MPa
